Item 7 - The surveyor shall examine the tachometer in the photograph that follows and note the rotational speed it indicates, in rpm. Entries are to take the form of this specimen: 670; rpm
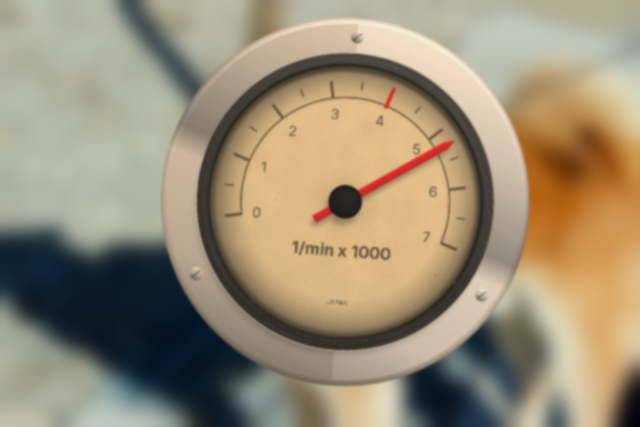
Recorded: 5250; rpm
